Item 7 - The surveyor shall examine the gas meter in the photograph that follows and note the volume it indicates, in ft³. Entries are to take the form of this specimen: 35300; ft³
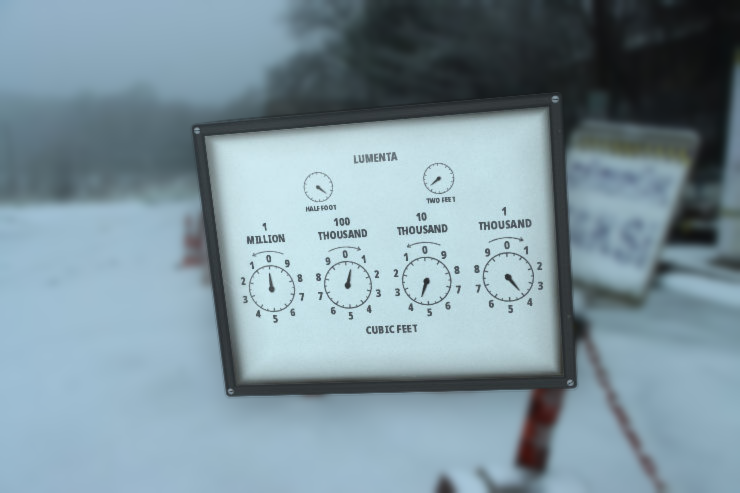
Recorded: 4400; ft³
